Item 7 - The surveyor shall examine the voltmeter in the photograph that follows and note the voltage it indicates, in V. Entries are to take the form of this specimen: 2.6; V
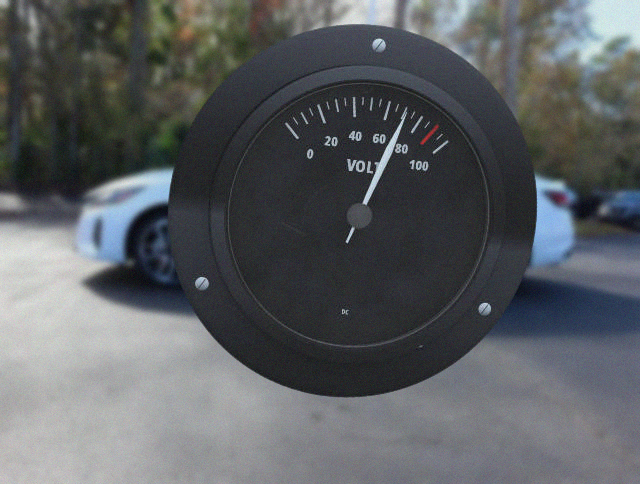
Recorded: 70; V
